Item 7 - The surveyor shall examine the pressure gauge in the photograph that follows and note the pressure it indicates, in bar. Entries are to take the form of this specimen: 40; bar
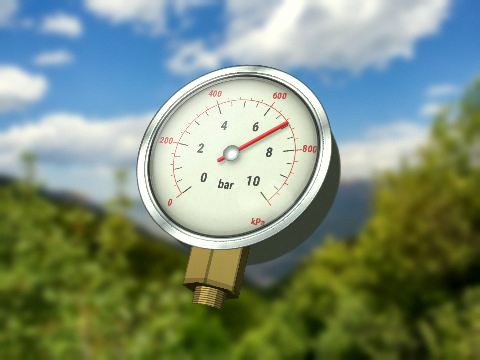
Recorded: 7; bar
